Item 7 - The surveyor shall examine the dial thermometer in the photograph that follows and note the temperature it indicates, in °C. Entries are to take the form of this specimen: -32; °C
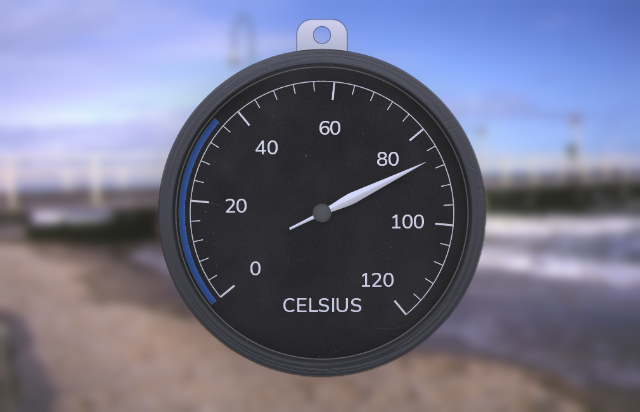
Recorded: 86; °C
